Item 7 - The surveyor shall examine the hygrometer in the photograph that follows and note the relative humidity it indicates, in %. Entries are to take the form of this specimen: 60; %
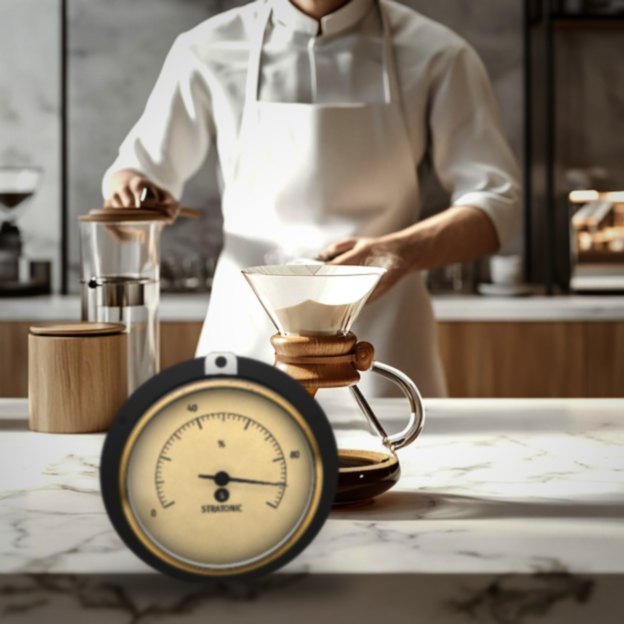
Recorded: 90; %
